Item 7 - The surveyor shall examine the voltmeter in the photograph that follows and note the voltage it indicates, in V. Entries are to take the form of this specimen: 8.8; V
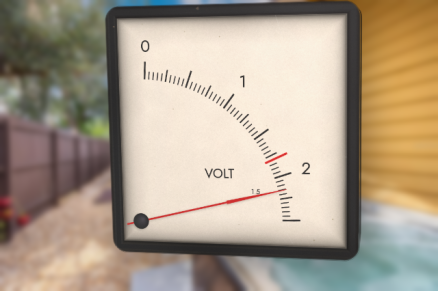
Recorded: 2.15; V
